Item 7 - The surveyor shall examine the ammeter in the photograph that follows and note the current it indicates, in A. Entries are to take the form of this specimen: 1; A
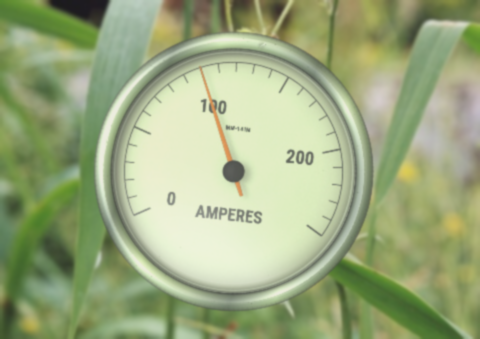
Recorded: 100; A
